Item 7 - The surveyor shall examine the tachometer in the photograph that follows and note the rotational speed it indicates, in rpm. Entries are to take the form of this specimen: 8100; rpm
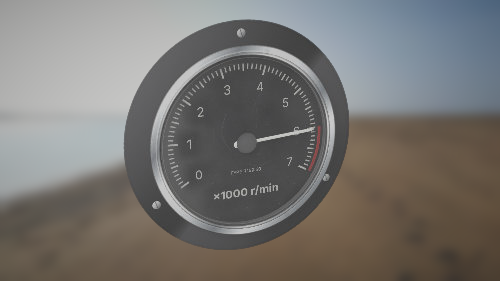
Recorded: 6000; rpm
